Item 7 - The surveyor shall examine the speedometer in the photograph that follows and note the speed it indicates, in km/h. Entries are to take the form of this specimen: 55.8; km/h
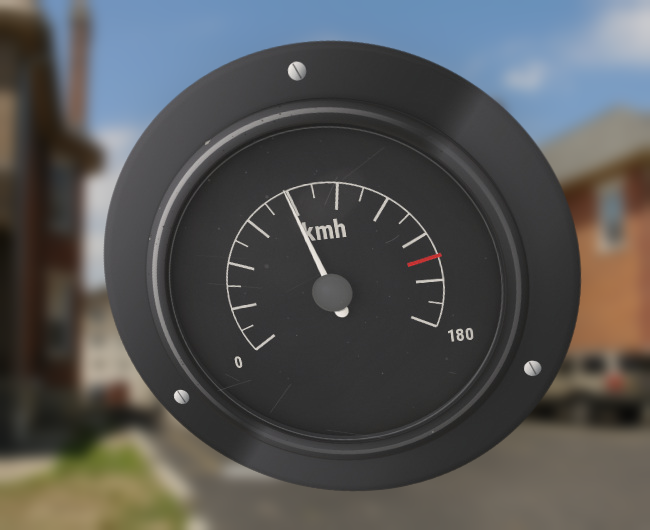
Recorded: 80; km/h
